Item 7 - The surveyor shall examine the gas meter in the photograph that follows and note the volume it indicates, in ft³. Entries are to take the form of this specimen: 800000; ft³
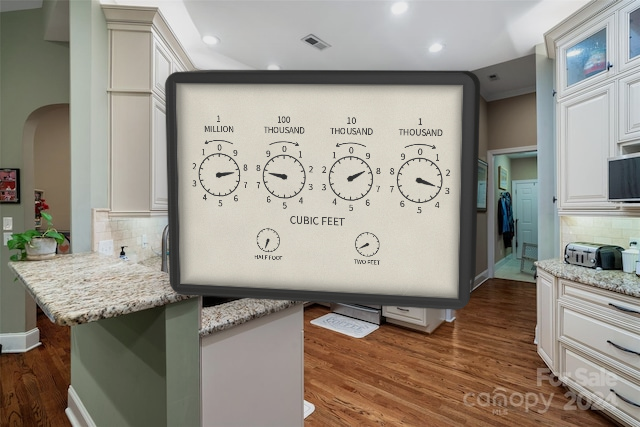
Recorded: 778300; ft³
